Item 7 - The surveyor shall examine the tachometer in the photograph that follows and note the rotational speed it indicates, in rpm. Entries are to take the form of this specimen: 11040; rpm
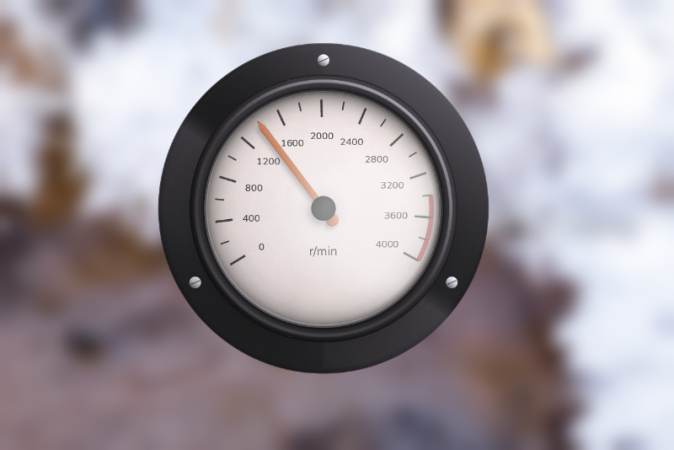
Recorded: 1400; rpm
